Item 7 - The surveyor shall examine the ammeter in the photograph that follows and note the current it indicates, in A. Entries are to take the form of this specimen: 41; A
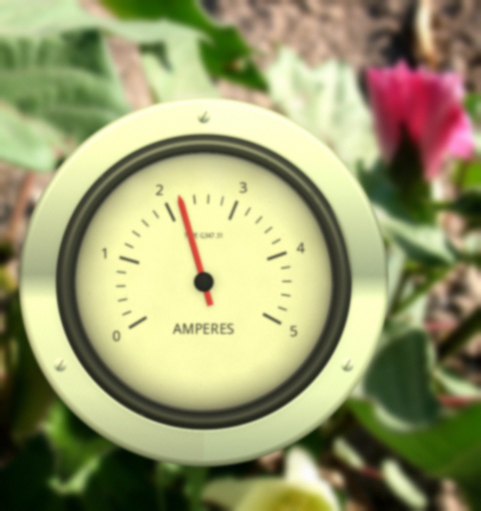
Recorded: 2.2; A
